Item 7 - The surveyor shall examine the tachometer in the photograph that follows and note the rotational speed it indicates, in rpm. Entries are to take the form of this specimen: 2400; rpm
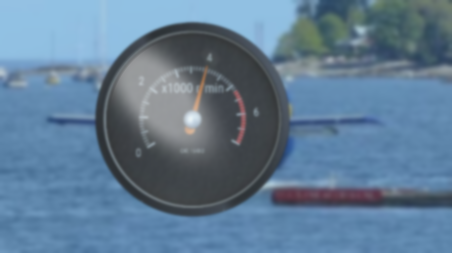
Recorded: 4000; rpm
